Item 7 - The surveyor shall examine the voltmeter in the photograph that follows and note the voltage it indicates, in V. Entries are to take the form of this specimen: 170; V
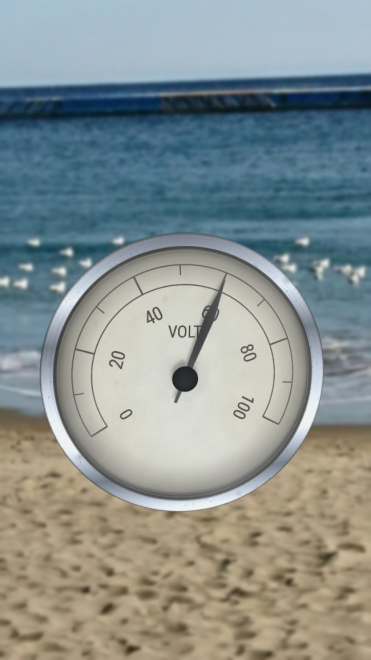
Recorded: 60; V
